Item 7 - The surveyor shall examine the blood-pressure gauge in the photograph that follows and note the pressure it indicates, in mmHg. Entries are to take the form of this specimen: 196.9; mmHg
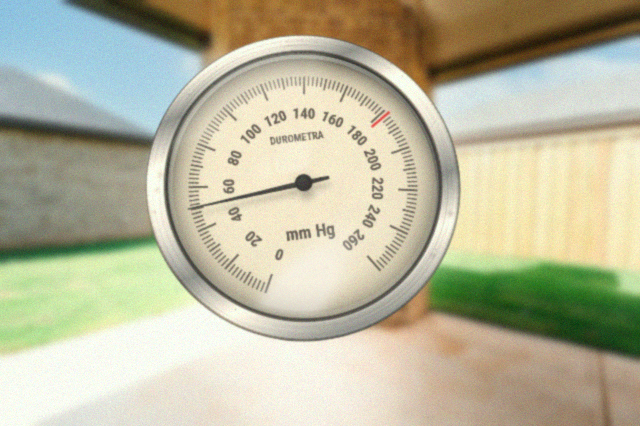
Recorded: 50; mmHg
